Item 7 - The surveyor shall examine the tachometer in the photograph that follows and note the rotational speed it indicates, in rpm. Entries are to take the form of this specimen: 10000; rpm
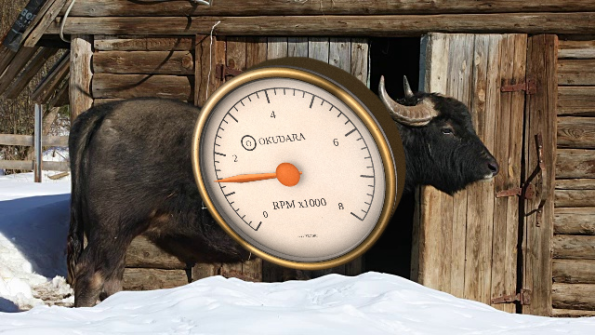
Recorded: 1400; rpm
